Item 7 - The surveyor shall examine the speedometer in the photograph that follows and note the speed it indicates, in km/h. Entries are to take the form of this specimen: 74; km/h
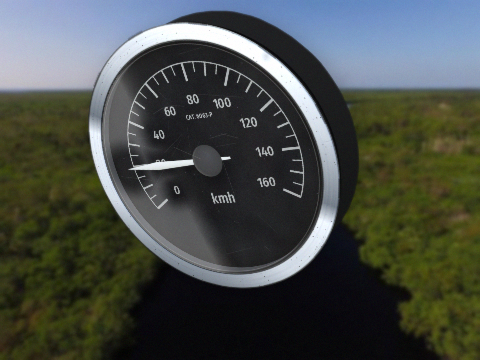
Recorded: 20; km/h
